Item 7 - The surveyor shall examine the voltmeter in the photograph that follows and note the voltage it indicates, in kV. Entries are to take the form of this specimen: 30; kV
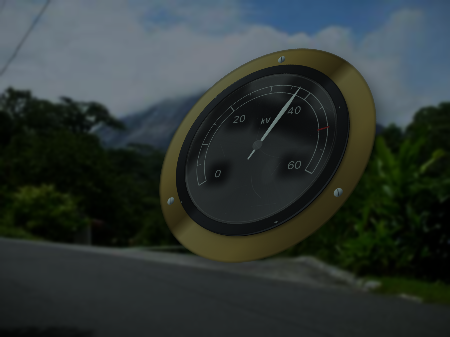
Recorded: 37.5; kV
